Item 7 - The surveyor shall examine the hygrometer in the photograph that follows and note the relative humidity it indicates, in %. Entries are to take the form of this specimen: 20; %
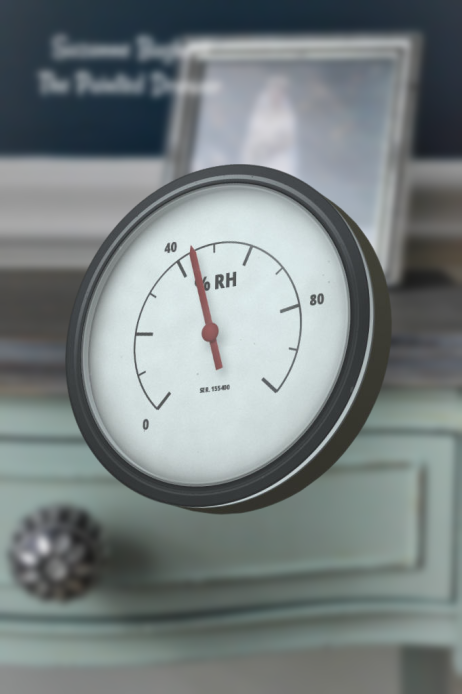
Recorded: 45; %
